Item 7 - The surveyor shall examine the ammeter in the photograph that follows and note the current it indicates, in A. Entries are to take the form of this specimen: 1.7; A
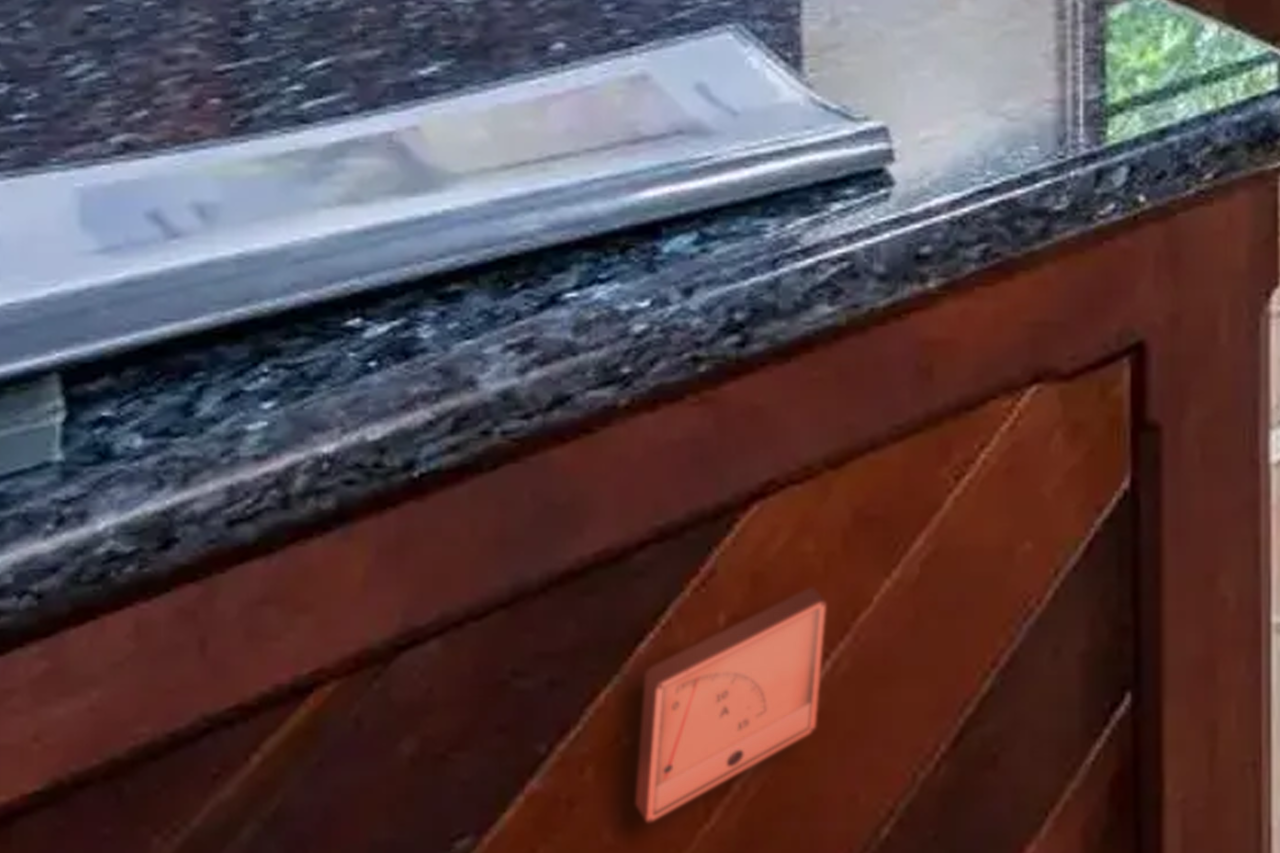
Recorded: 5; A
